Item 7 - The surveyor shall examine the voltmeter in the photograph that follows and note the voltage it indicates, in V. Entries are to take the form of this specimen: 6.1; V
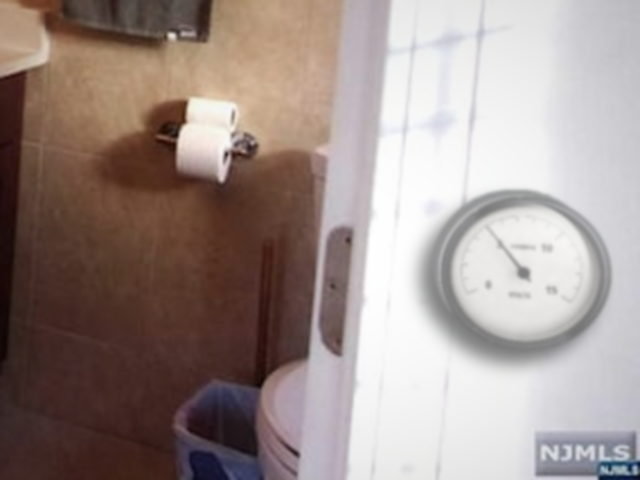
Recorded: 5; V
